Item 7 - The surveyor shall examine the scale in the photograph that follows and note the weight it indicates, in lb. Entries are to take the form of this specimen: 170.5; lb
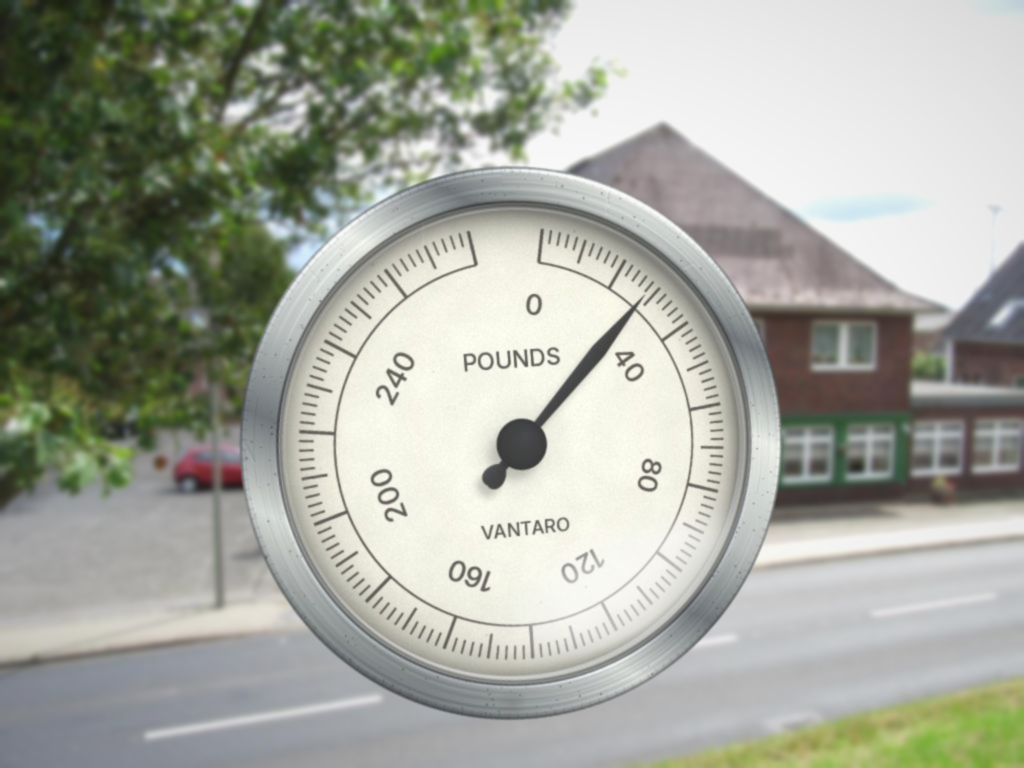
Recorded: 28; lb
